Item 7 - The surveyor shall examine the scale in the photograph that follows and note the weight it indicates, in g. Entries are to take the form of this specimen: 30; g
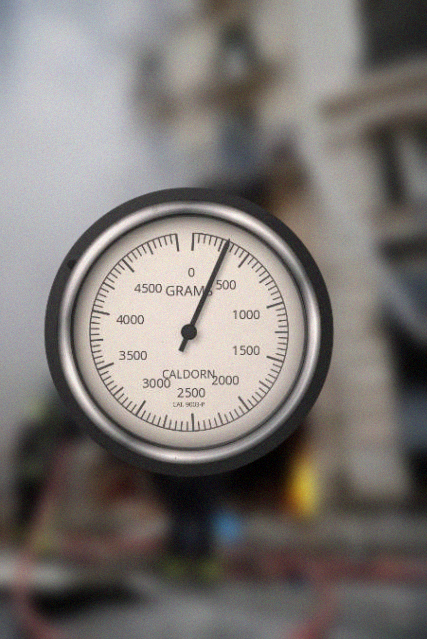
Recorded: 300; g
